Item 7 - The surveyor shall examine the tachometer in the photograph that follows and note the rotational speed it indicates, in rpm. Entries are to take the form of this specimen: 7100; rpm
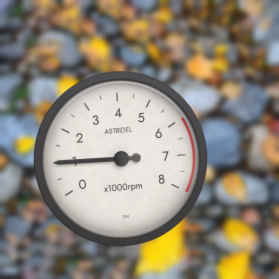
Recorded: 1000; rpm
